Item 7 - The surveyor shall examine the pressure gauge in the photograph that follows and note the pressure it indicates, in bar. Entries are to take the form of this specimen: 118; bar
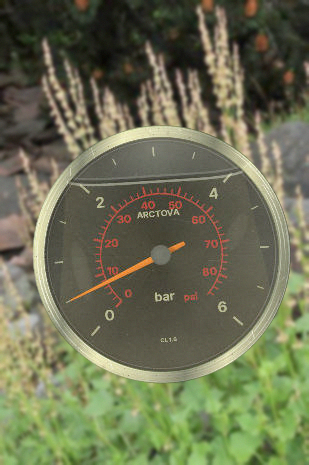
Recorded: 0.5; bar
